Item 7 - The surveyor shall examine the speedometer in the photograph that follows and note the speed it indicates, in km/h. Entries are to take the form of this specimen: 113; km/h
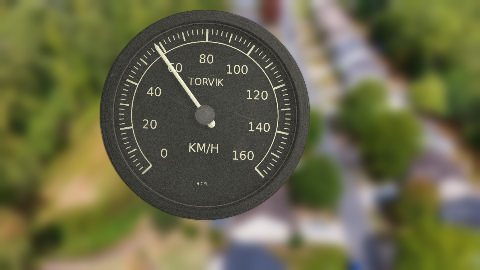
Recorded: 58; km/h
